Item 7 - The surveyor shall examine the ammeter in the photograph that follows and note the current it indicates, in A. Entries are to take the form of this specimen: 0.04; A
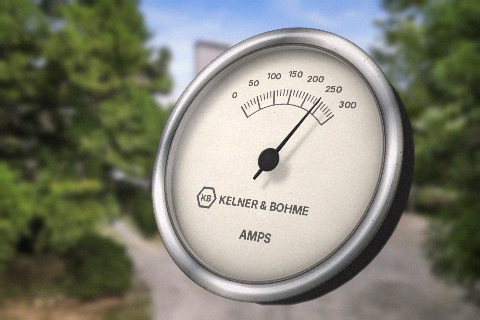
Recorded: 250; A
